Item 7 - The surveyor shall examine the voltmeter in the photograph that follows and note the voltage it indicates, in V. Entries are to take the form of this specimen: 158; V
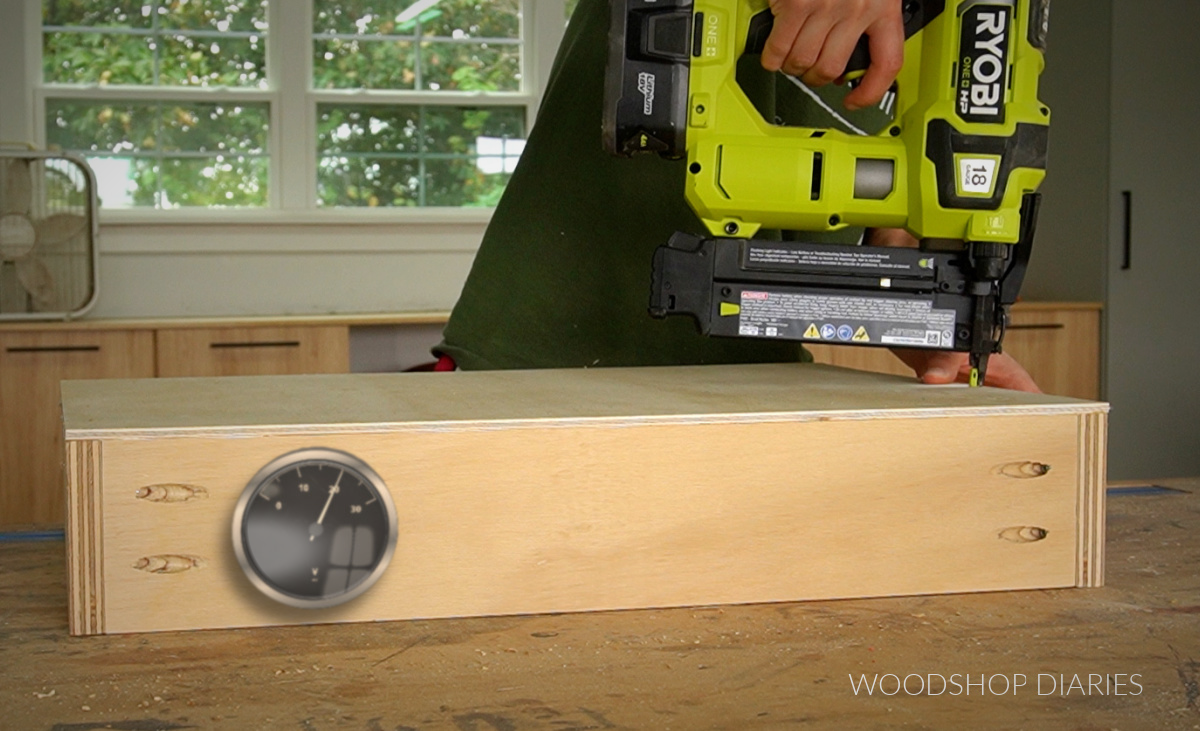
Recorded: 20; V
